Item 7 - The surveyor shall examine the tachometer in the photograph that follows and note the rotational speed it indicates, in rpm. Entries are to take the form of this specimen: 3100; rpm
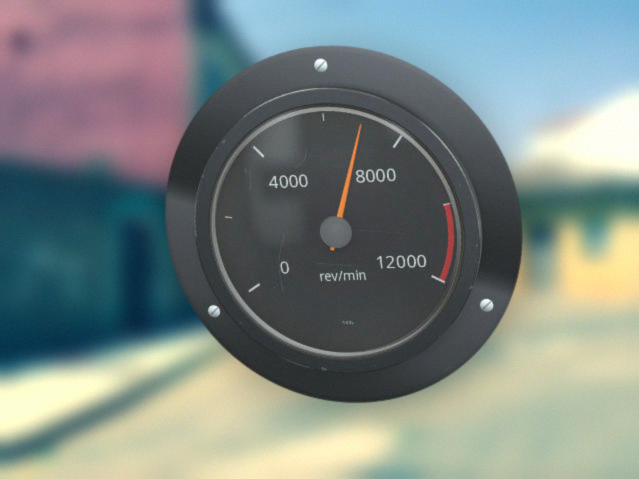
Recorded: 7000; rpm
